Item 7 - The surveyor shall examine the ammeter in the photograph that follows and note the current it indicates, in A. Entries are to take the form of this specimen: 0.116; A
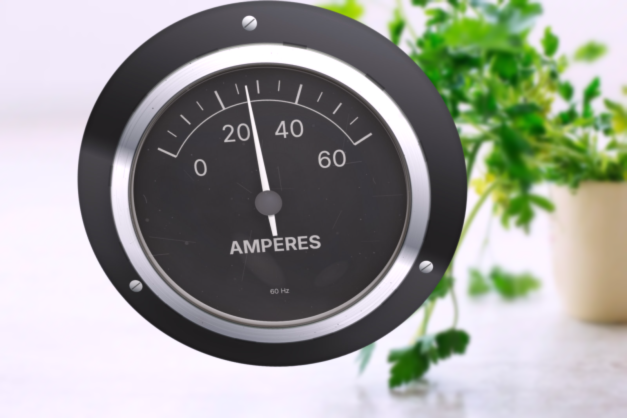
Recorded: 27.5; A
